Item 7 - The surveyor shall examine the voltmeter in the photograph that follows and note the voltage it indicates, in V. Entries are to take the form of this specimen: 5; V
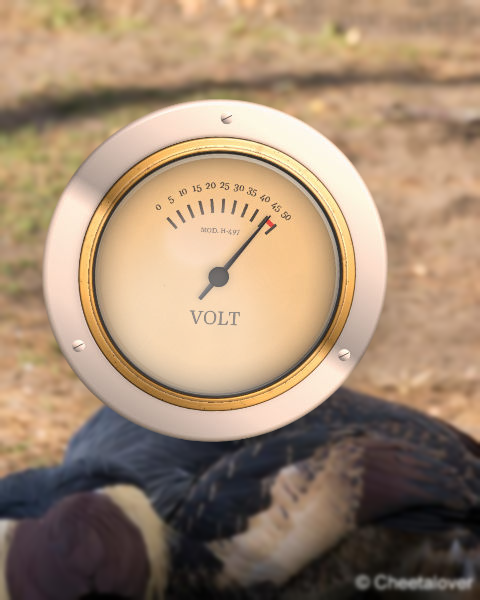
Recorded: 45; V
